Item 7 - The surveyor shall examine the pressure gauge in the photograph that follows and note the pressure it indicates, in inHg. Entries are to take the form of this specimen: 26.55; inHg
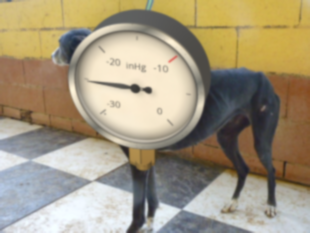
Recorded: -25; inHg
